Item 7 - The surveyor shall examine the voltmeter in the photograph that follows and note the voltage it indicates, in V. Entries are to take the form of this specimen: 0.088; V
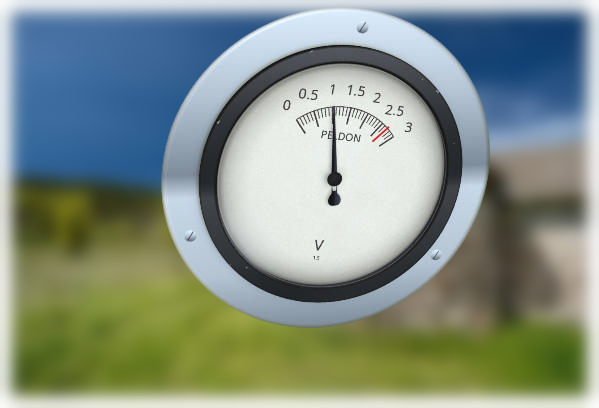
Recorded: 1; V
